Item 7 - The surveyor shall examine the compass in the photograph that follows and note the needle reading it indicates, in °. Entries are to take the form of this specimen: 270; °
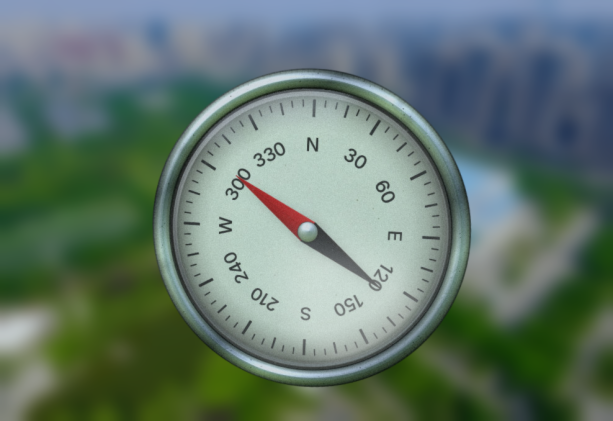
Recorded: 305; °
